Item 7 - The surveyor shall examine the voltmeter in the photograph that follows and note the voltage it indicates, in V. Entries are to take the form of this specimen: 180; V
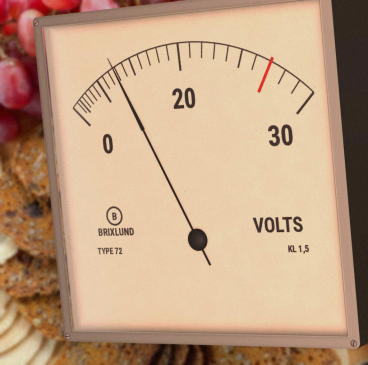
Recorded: 13; V
